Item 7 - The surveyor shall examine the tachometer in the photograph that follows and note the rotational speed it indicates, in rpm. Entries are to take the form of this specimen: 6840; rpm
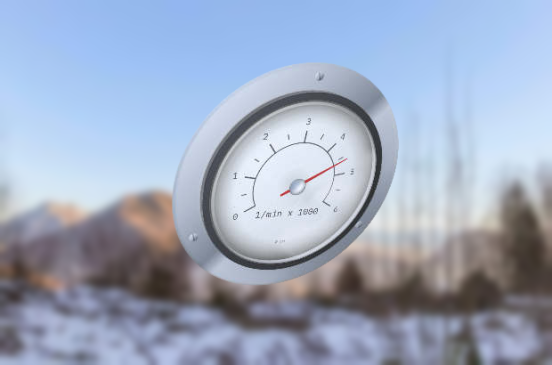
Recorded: 4500; rpm
